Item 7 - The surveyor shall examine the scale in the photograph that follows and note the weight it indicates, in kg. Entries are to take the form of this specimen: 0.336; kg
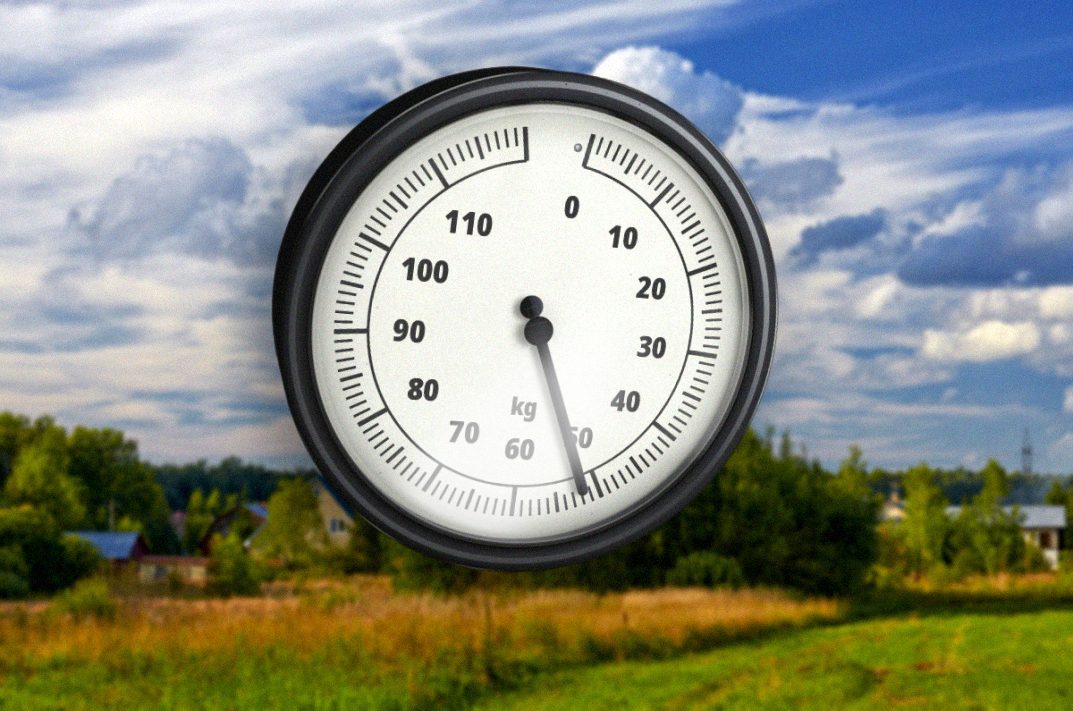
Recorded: 52; kg
